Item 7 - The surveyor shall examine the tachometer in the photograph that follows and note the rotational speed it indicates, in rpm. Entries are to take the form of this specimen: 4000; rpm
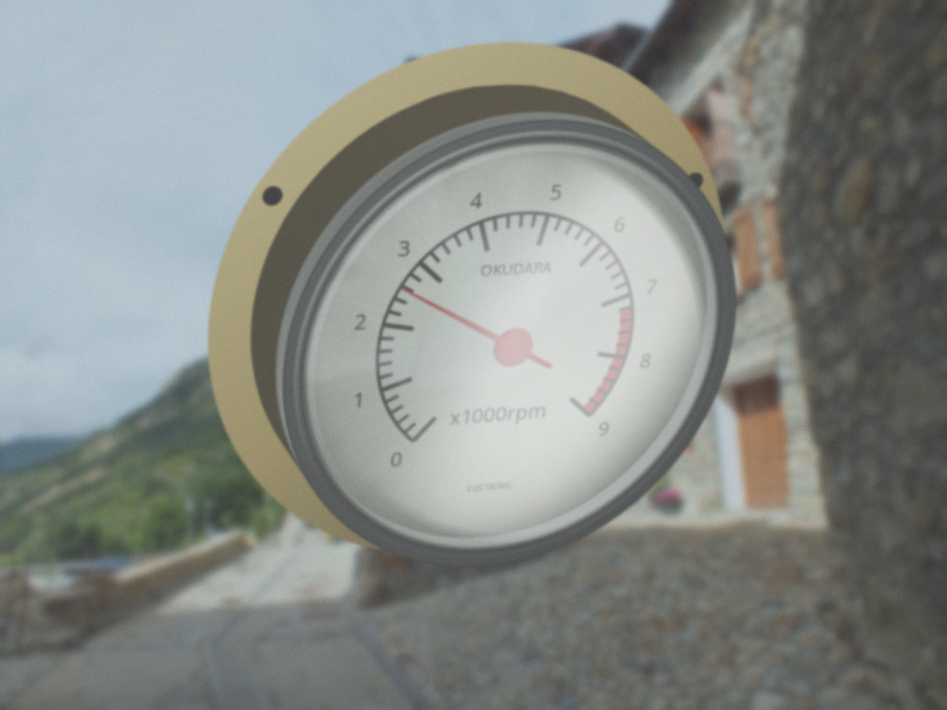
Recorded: 2600; rpm
